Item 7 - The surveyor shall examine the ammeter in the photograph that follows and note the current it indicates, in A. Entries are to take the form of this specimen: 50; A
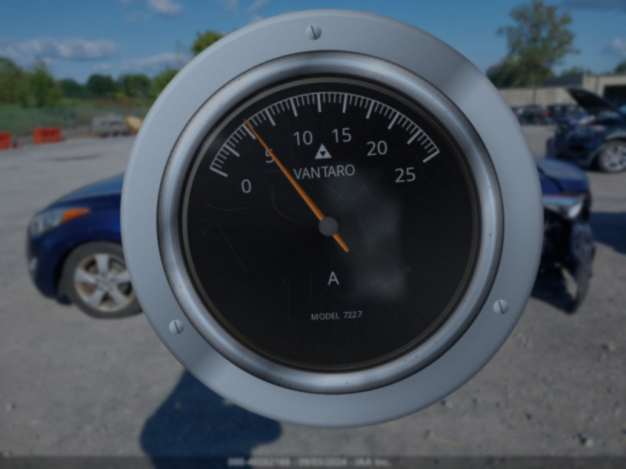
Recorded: 5.5; A
